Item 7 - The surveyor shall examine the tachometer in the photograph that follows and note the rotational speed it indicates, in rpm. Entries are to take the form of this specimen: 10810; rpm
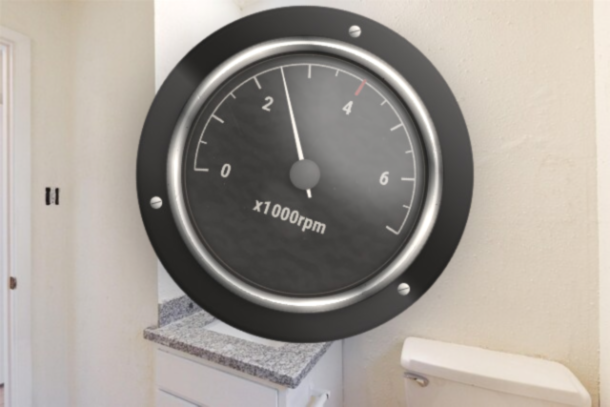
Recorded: 2500; rpm
